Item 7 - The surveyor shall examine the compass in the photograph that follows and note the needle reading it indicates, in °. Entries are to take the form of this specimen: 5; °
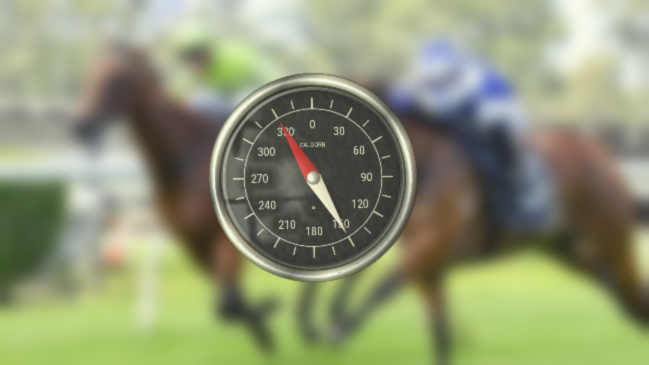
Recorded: 330; °
